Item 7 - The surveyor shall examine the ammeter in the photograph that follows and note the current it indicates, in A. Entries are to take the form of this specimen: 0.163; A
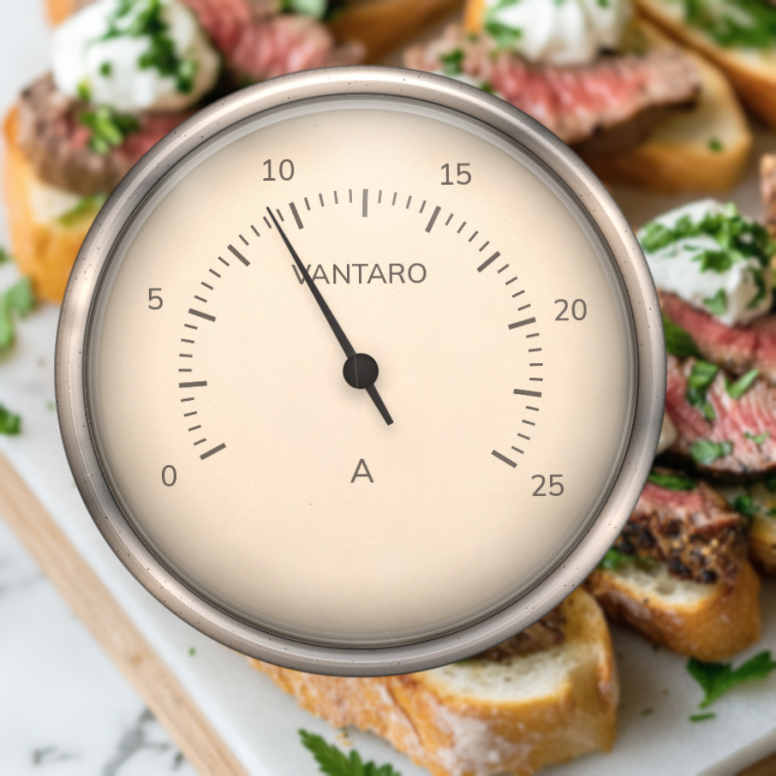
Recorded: 9.25; A
